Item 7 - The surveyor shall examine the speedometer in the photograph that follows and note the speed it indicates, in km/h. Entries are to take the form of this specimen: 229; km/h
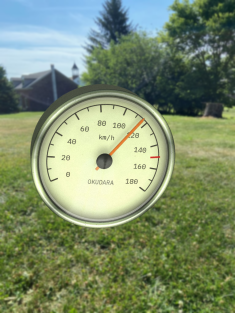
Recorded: 115; km/h
